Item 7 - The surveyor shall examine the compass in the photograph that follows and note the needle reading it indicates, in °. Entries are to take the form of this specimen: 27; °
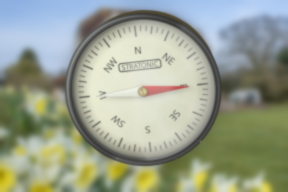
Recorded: 90; °
